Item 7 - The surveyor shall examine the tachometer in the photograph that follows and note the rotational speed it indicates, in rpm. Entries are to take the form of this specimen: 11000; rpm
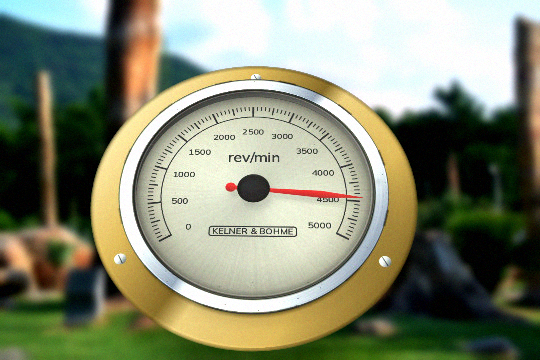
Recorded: 4500; rpm
